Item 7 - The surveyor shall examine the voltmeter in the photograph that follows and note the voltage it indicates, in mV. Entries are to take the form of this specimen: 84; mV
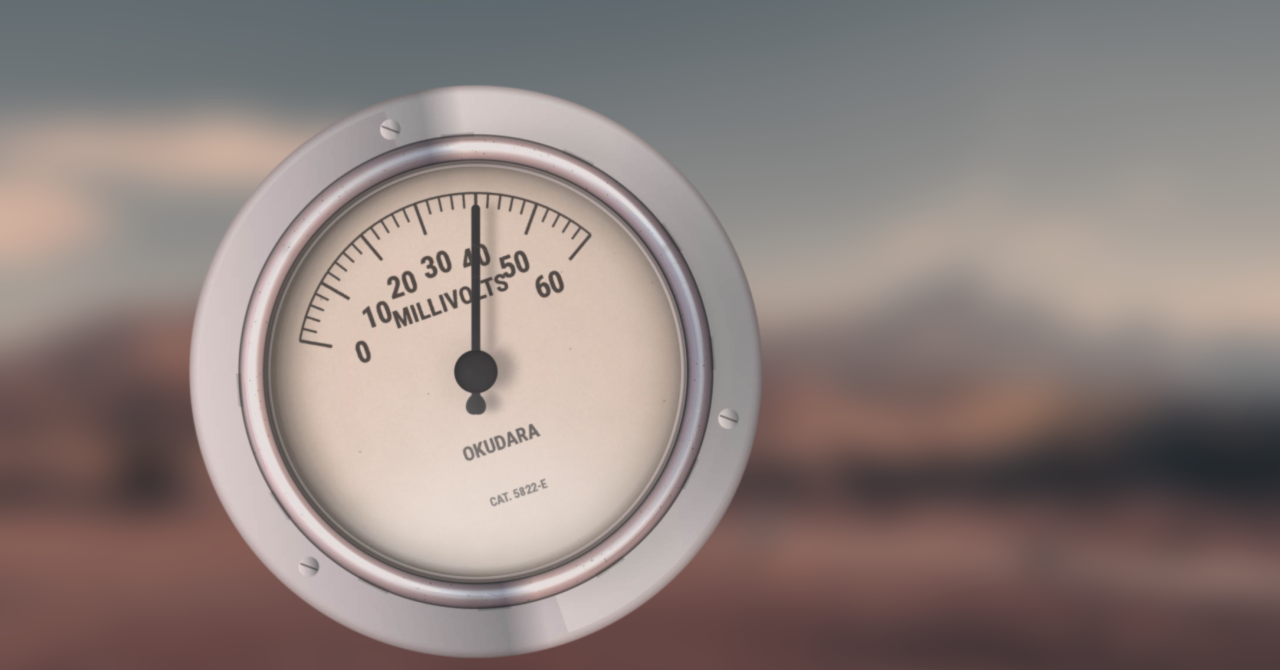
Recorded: 40; mV
